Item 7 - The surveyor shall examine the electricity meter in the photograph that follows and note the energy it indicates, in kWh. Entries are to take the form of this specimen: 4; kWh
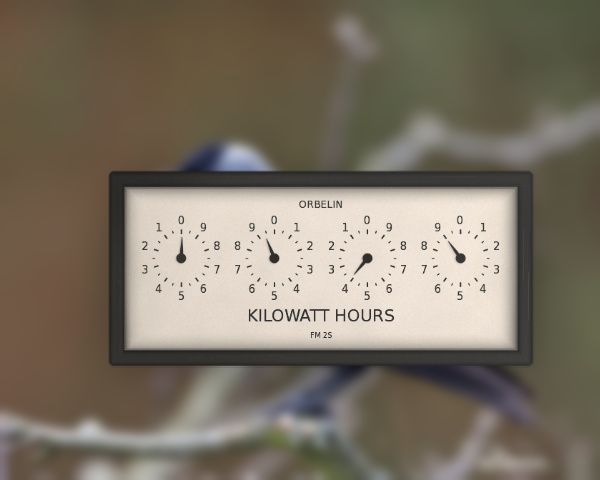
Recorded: 9939; kWh
